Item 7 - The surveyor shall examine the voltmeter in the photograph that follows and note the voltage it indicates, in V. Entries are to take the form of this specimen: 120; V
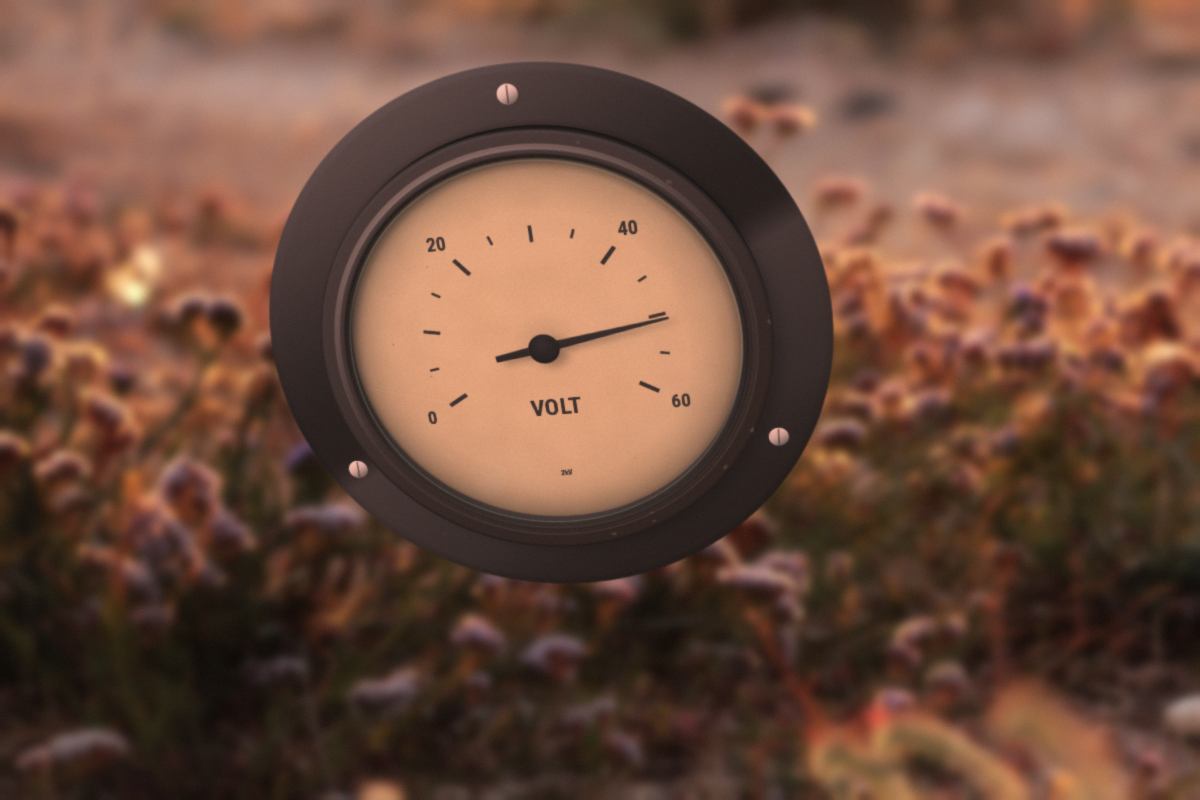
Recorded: 50; V
